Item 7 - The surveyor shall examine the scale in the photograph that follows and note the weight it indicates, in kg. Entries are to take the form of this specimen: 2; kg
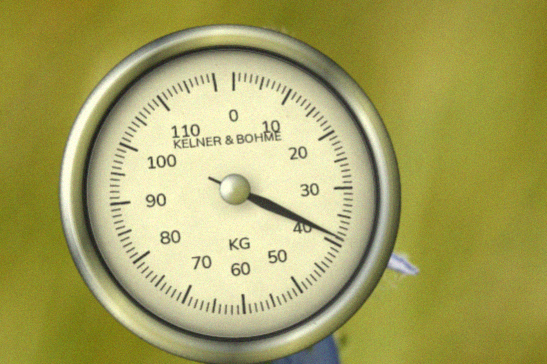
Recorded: 39; kg
